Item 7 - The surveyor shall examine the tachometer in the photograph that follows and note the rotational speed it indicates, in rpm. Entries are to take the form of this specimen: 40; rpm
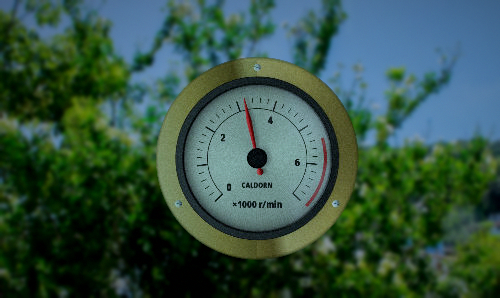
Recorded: 3200; rpm
